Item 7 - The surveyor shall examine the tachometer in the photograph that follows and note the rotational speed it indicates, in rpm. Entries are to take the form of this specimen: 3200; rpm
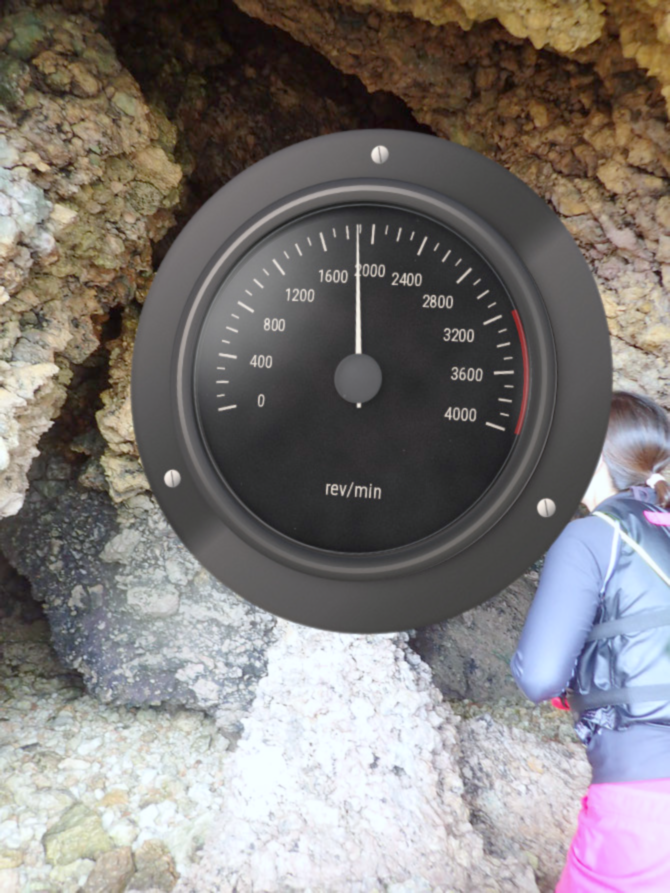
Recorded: 1900; rpm
